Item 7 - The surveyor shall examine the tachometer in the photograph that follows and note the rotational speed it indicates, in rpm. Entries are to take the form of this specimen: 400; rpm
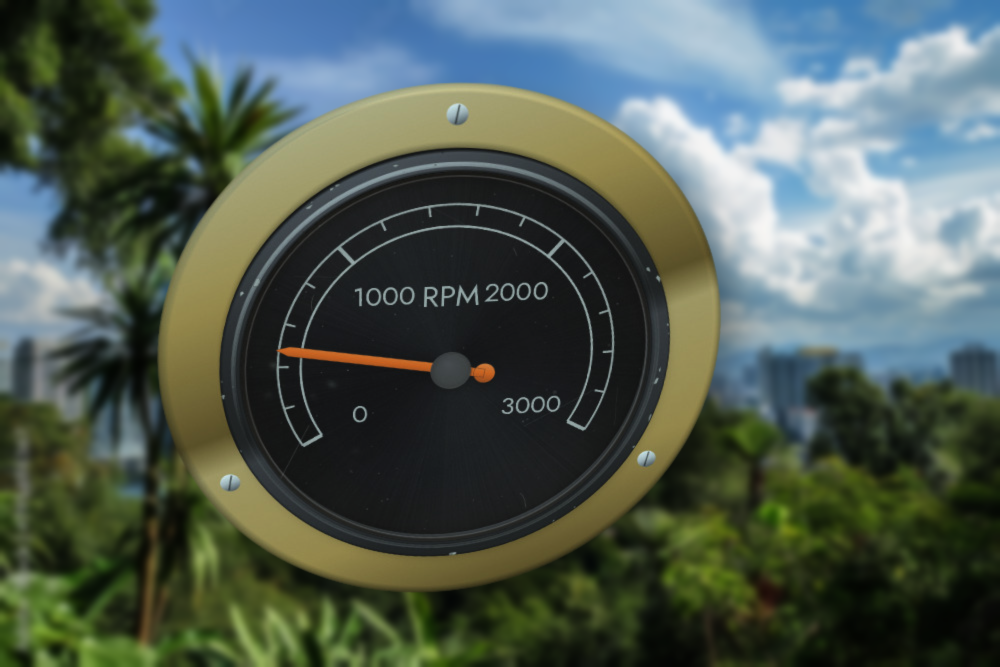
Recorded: 500; rpm
